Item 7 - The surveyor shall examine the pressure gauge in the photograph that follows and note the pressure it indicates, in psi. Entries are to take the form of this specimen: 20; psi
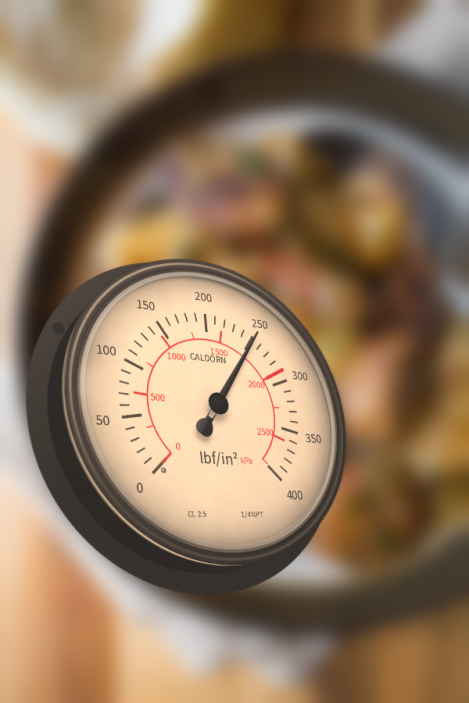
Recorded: 250; psi
